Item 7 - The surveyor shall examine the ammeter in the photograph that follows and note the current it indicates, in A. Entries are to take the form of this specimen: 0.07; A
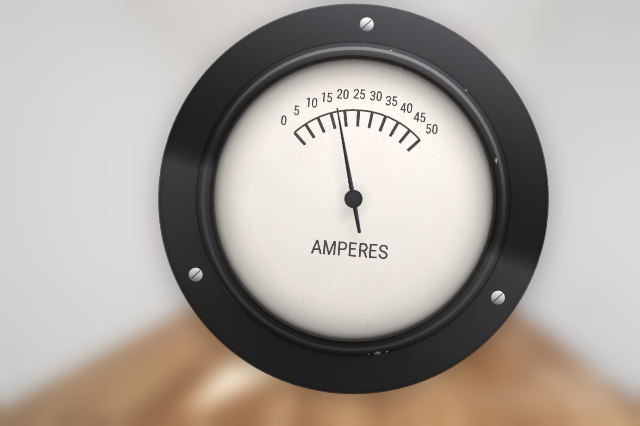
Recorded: 17.5; A
